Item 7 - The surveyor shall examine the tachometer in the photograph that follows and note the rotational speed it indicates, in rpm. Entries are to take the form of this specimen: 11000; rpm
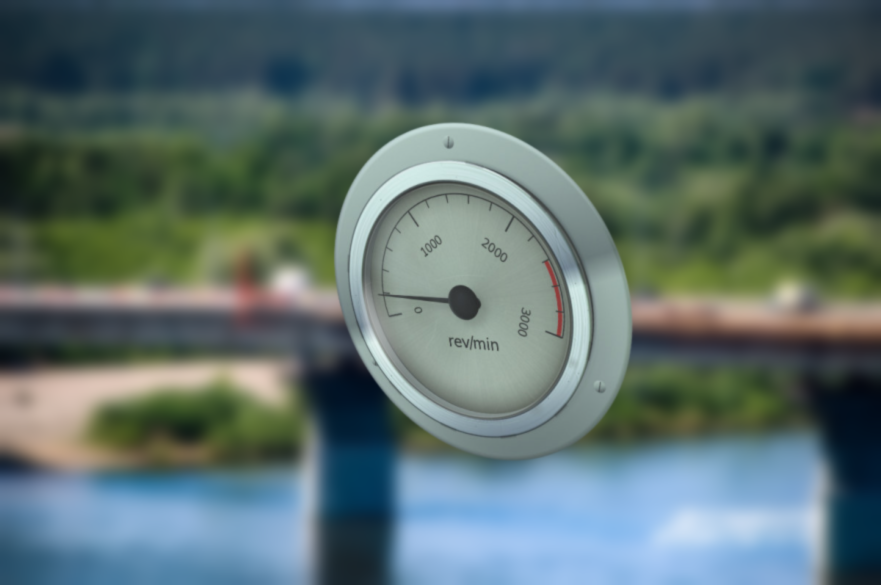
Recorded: 200; rpm
